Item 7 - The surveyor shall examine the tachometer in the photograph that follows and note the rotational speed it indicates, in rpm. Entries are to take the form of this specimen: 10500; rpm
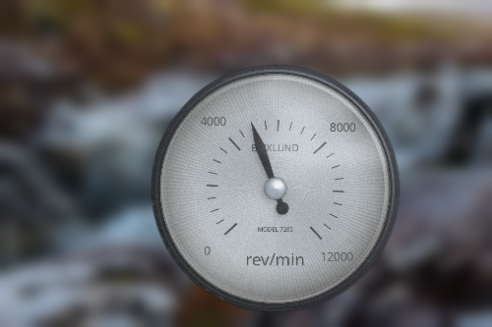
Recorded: 5000; rpm
